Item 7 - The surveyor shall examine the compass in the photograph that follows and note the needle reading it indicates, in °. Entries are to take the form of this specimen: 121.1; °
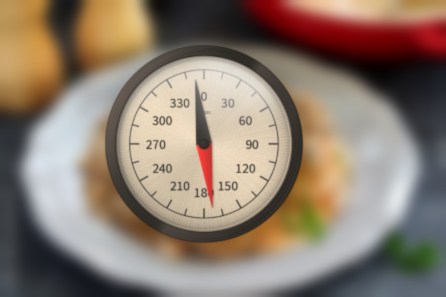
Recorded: 172.5; °
